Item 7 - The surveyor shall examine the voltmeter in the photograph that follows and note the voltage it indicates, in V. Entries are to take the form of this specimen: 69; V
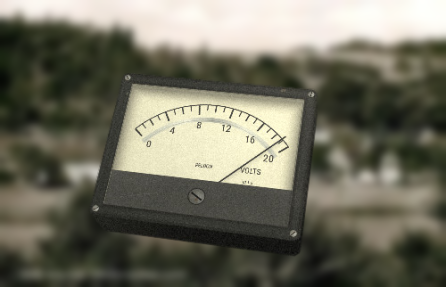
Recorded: 19; V
